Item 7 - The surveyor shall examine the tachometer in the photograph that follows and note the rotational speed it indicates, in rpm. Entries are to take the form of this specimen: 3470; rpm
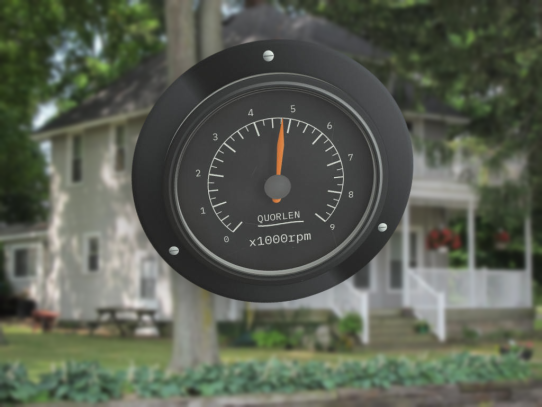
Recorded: 4750; rpm
